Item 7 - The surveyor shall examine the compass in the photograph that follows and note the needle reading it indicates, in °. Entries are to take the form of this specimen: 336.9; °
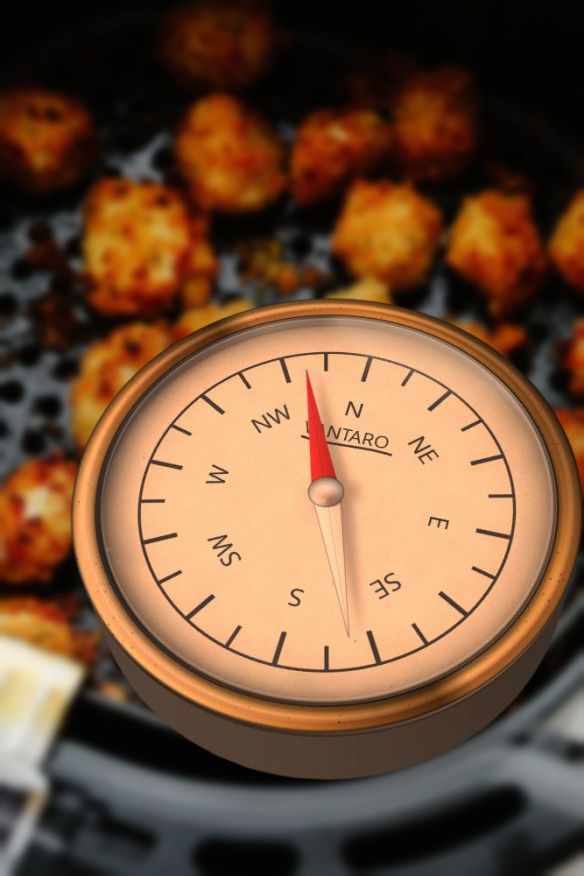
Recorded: 337.5; °
